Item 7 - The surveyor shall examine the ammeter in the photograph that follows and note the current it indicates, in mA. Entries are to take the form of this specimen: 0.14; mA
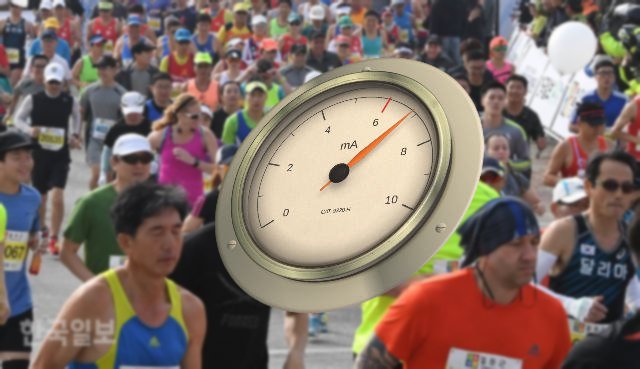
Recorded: 7; mA
